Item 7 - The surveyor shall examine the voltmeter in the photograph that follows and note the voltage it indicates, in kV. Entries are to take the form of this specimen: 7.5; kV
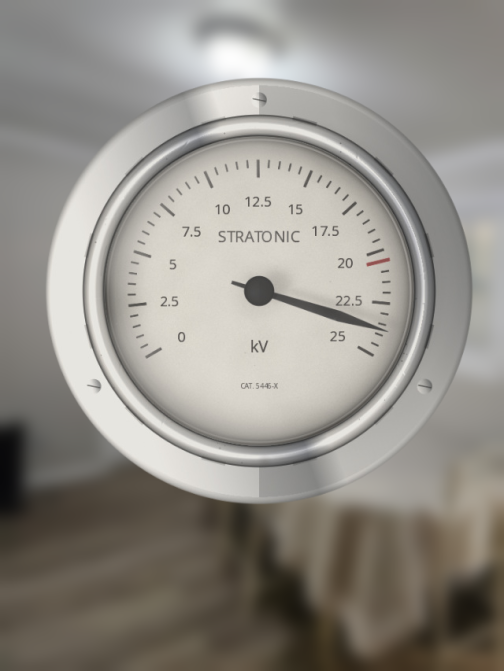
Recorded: 23.75; kV
